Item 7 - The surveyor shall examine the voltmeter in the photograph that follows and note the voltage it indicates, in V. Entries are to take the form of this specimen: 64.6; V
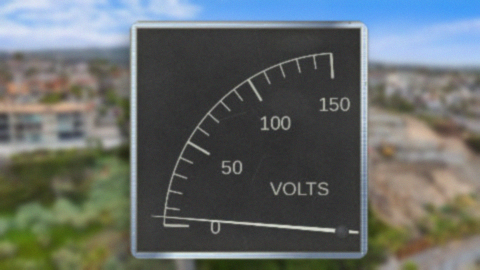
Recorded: 5; V
